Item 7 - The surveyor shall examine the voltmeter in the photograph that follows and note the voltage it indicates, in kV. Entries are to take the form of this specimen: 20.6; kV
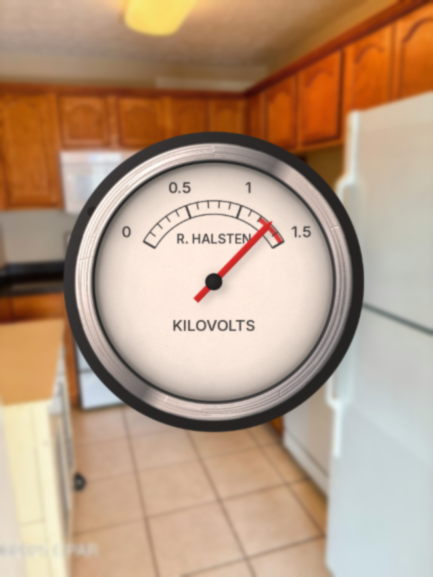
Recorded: 1.3; kV
